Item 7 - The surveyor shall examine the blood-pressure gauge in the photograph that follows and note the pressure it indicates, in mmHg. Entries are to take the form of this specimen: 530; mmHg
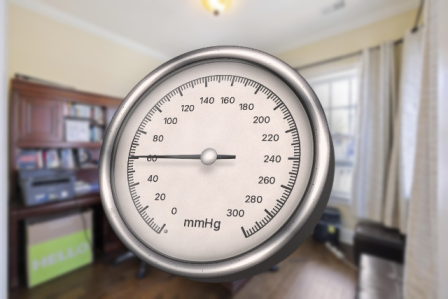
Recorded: 60; mmHg
